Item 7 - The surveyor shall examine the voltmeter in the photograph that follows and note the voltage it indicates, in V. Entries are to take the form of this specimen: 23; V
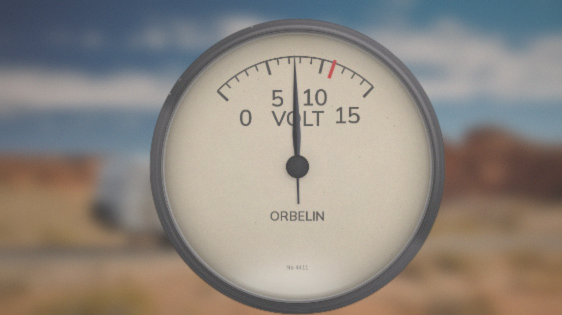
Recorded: 7.5; V
